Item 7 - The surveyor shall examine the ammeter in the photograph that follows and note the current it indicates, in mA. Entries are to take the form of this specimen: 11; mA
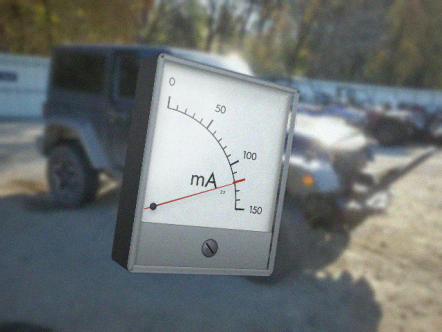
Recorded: 120; mA
